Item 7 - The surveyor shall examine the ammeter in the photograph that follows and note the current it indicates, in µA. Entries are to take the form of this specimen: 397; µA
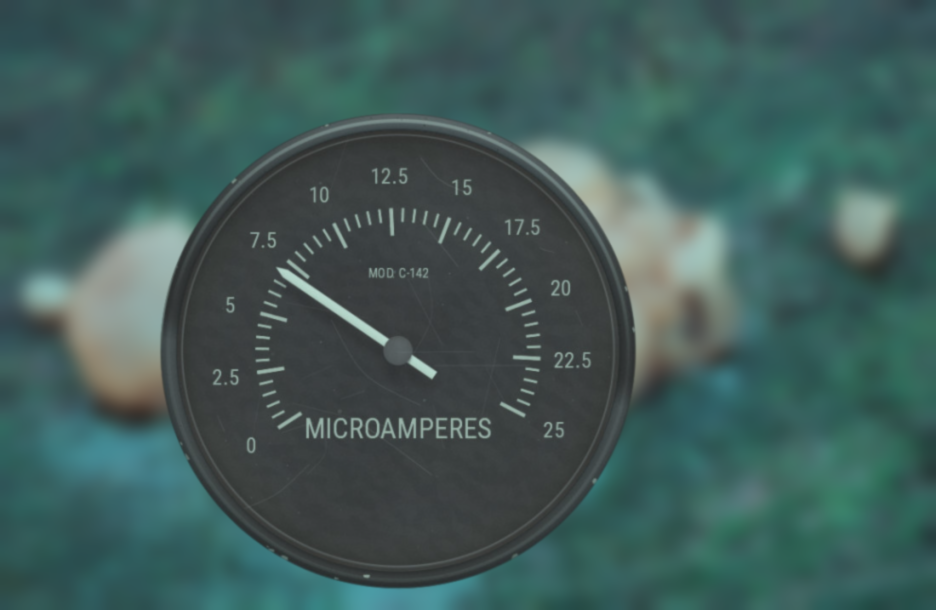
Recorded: 7; µA
